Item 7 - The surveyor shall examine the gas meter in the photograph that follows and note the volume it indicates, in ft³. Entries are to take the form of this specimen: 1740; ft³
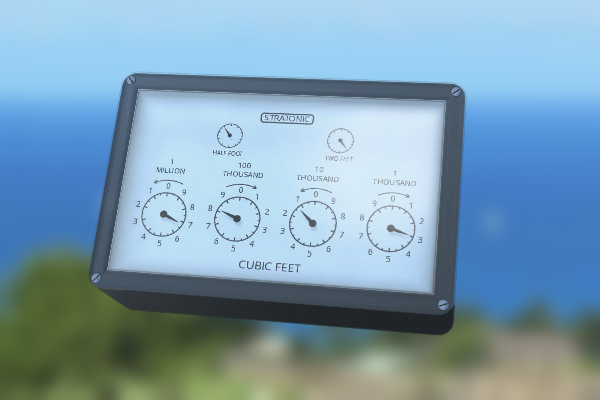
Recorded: 681300; ft³
